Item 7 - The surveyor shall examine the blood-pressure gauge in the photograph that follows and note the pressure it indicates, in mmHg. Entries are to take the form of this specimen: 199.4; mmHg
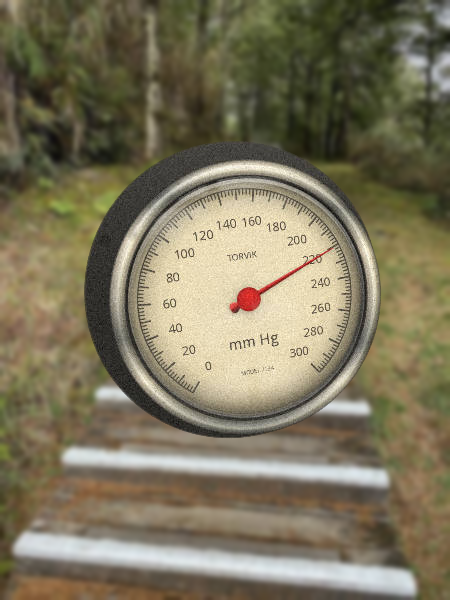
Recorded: 220; mmHg
